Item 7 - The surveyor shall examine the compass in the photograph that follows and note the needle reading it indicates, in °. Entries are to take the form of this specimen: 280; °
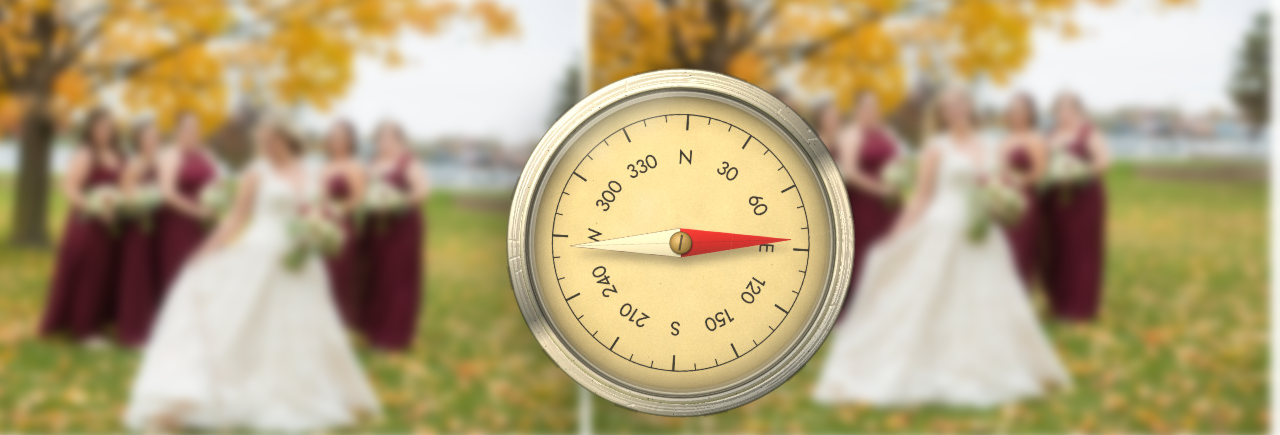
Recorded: 85; °
